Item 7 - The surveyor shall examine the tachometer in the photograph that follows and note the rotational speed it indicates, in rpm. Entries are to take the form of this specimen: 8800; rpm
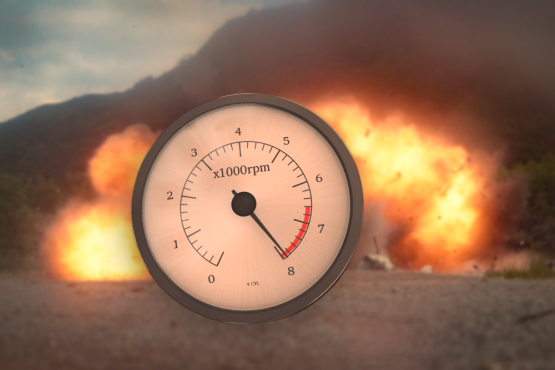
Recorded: 7900; rpm
